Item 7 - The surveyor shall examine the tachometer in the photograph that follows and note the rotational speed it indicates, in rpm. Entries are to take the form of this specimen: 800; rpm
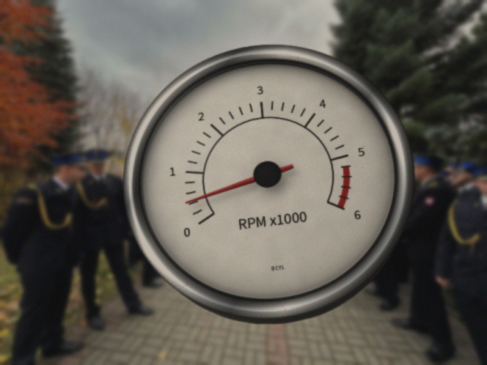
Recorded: 400; rpm
